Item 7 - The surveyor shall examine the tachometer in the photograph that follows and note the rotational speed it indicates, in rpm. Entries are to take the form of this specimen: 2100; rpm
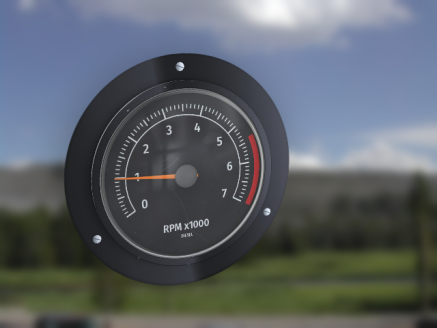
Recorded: 1000; rpm
